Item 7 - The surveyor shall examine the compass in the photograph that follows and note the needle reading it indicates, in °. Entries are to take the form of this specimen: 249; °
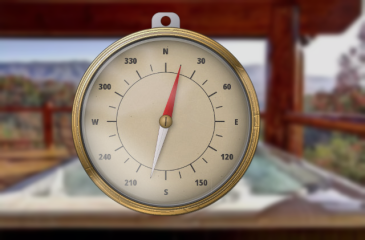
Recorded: 15; °
